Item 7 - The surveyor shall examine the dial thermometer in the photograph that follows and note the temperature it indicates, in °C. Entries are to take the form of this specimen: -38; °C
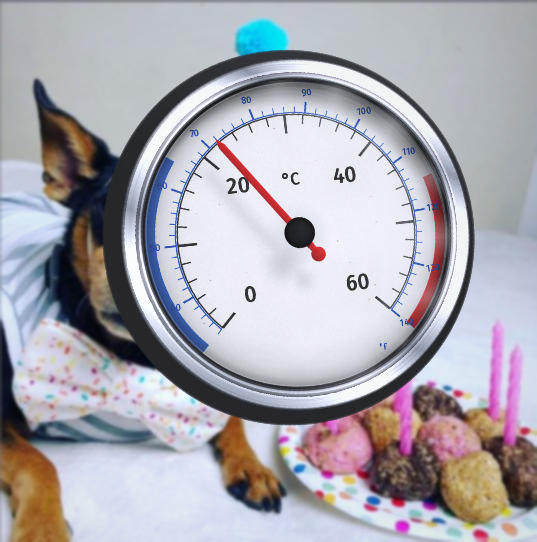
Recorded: 22; °C
